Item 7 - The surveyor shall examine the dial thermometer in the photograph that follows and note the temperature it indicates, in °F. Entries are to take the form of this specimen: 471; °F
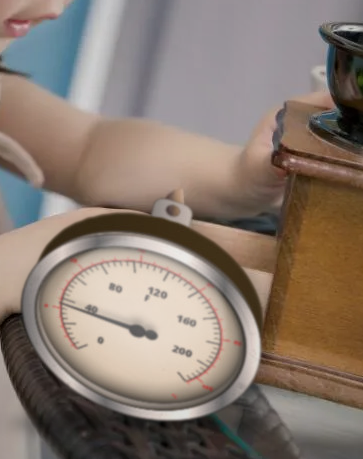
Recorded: 40; °F
